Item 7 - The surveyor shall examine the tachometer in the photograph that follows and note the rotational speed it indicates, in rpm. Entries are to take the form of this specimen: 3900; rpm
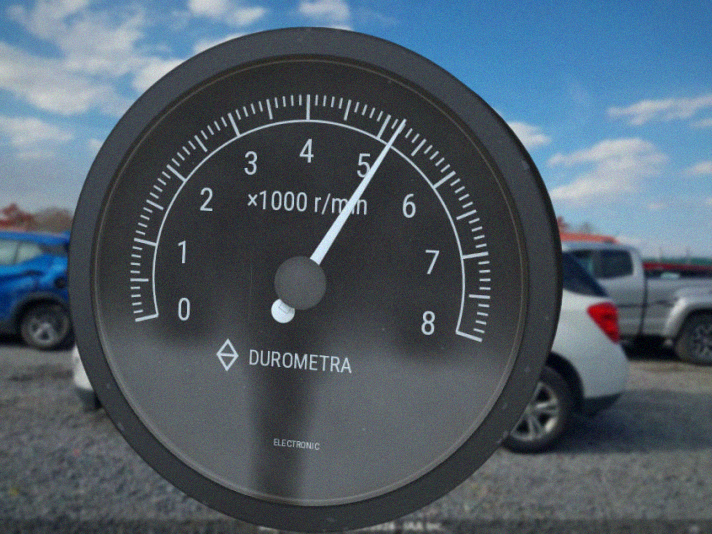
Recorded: 5200; rpm
